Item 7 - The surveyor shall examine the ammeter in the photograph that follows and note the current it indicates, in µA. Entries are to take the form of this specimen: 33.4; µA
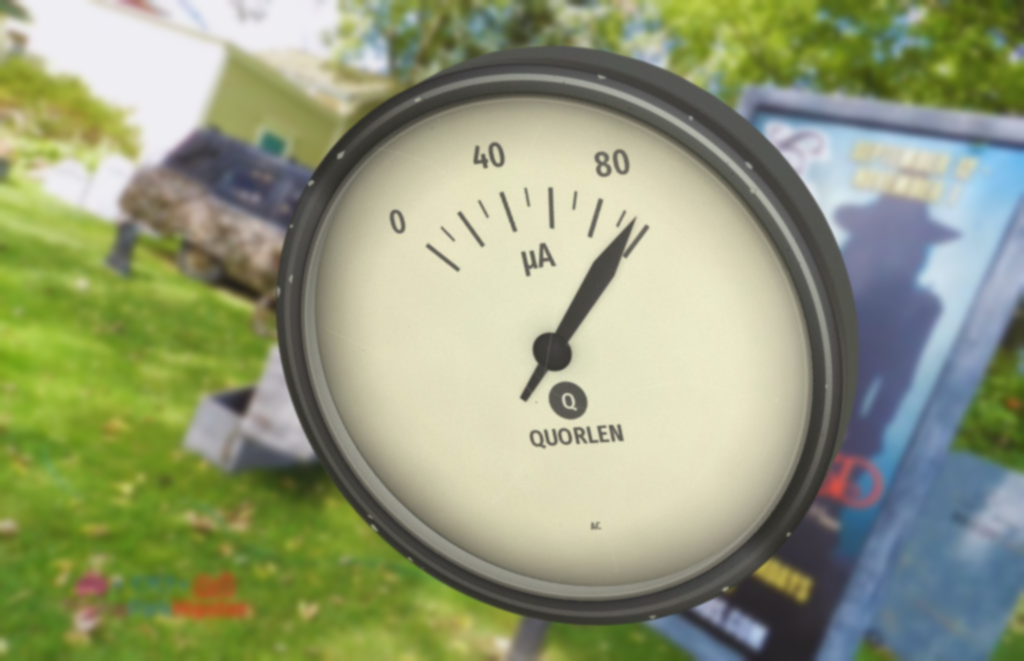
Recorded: 95; µA
